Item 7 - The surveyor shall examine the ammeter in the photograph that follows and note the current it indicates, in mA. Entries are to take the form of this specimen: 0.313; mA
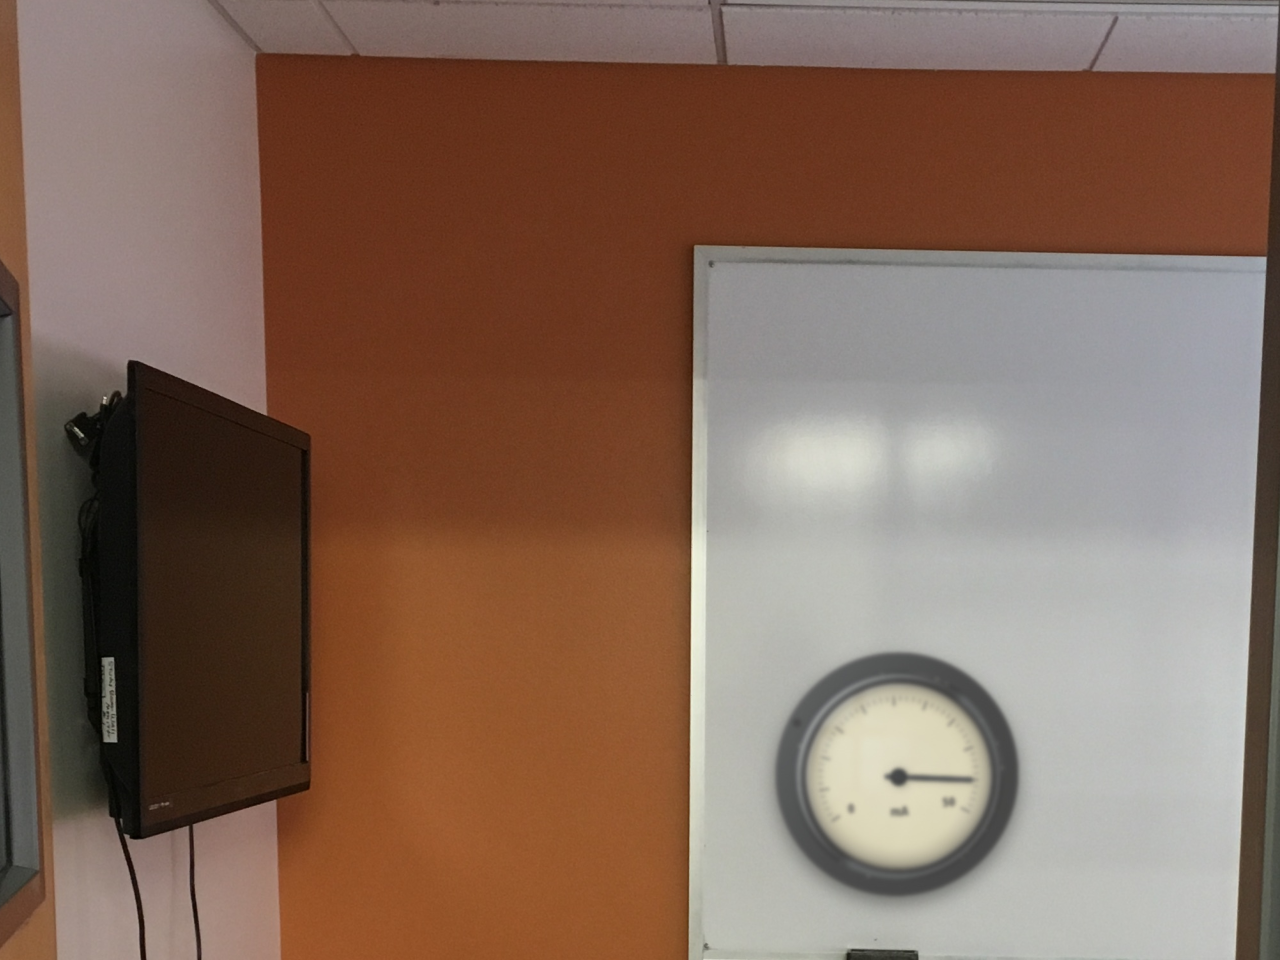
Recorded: 45; mA
